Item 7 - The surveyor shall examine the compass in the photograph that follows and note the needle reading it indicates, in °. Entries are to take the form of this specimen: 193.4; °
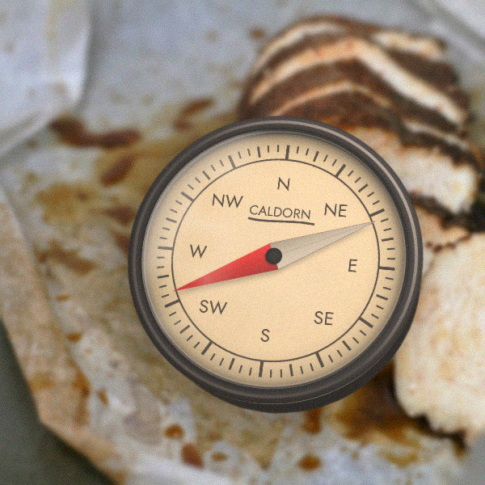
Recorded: 245; °
